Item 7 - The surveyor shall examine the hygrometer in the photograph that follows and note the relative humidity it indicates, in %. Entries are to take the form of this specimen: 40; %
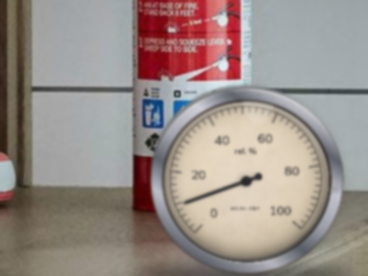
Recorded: 10; %
